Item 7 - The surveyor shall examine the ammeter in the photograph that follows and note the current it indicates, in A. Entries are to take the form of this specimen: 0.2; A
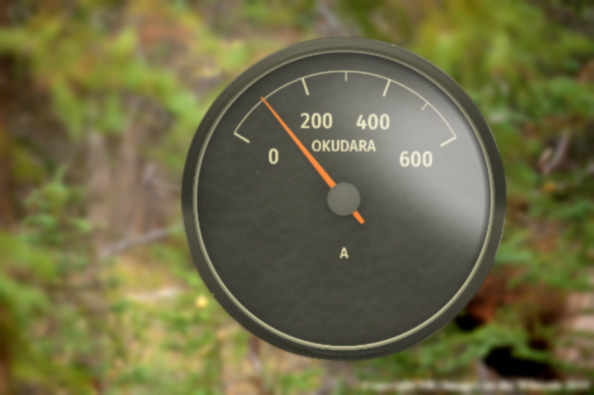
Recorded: 100; A
